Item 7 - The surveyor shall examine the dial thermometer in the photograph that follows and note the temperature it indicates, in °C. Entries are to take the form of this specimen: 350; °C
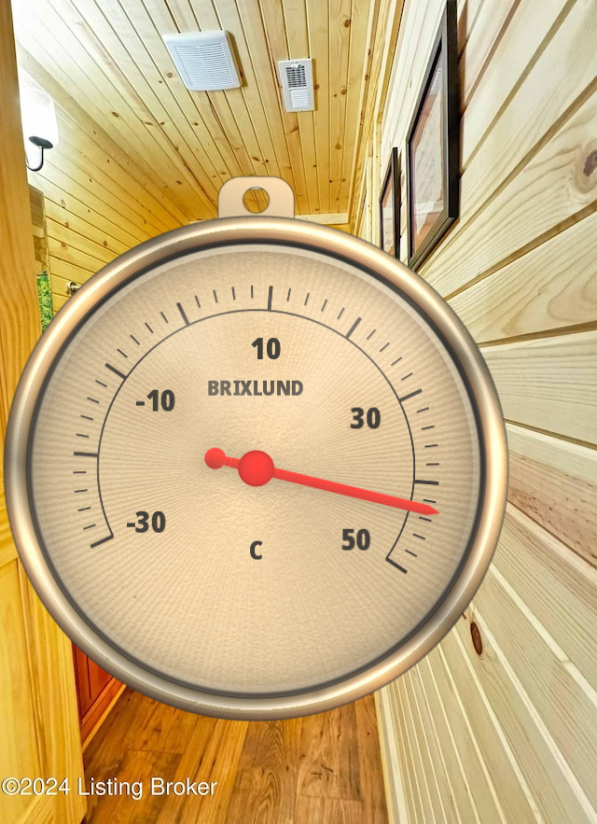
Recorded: 43; °C
